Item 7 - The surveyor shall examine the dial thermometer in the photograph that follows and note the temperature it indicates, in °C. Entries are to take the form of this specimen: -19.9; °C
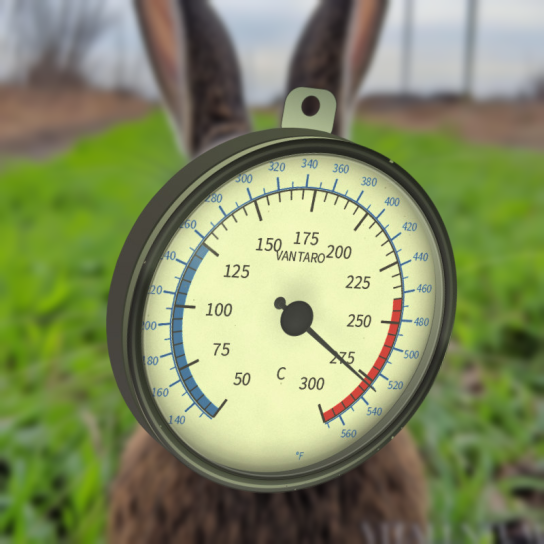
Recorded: 277.5; °C
